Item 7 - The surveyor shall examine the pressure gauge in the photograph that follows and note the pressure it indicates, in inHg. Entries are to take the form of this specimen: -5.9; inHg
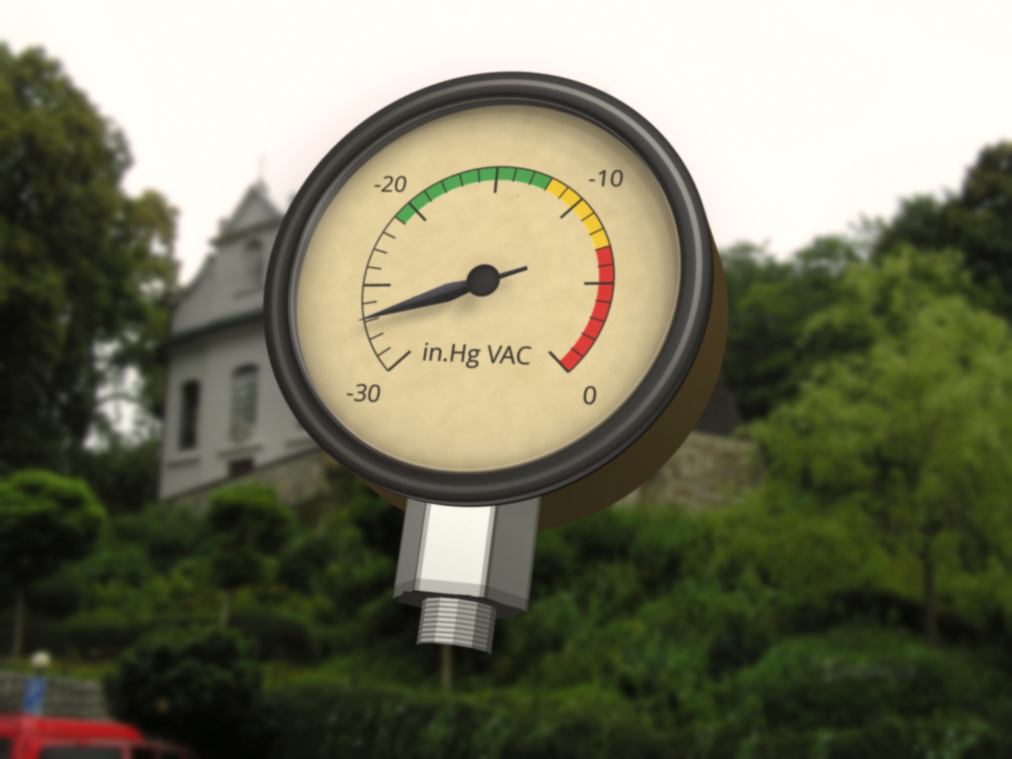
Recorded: -27; inHg
